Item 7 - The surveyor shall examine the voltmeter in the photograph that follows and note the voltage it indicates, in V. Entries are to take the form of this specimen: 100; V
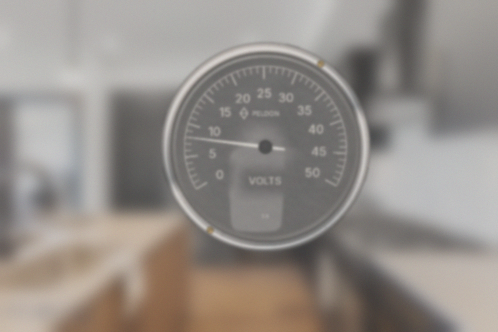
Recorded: 8; V
